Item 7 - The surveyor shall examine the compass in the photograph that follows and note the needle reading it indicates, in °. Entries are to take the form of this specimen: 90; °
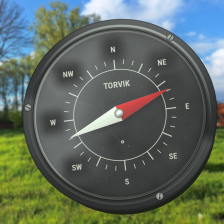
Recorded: 70; °
